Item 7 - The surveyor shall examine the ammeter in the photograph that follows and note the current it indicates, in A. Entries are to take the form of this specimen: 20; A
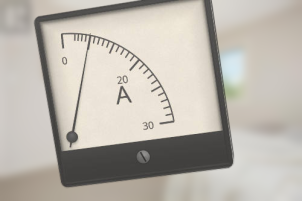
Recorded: 10; A
